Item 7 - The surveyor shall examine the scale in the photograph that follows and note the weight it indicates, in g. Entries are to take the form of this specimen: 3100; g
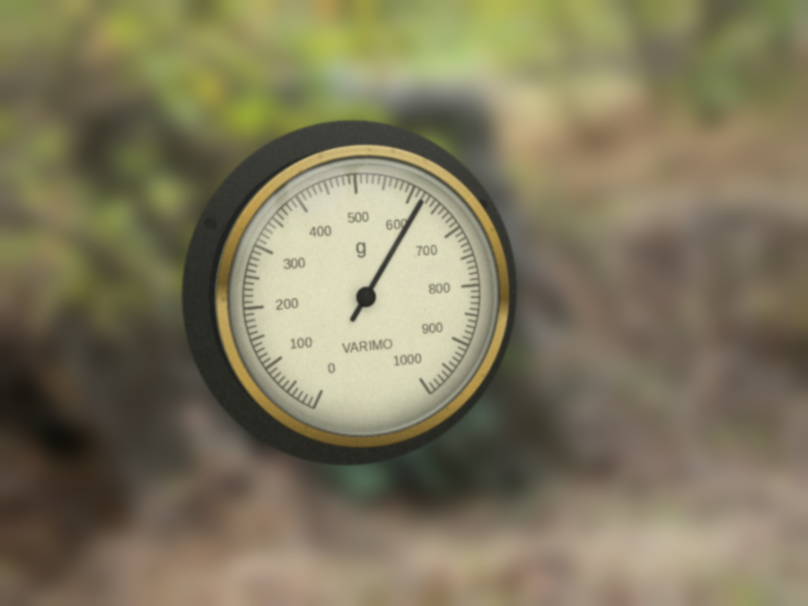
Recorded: 620; g
